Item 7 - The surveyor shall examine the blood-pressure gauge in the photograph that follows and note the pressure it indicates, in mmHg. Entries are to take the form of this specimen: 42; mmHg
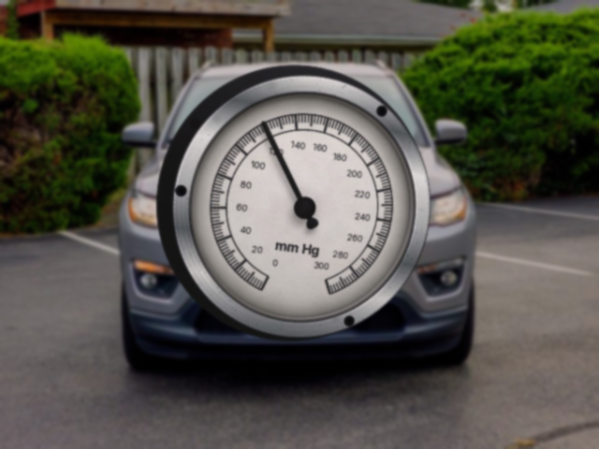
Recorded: 120; mmHg
